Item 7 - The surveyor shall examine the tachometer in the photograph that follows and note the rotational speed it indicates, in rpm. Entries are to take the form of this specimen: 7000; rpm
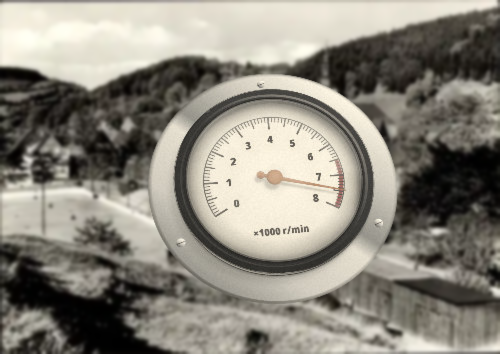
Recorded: 7500; rpm
